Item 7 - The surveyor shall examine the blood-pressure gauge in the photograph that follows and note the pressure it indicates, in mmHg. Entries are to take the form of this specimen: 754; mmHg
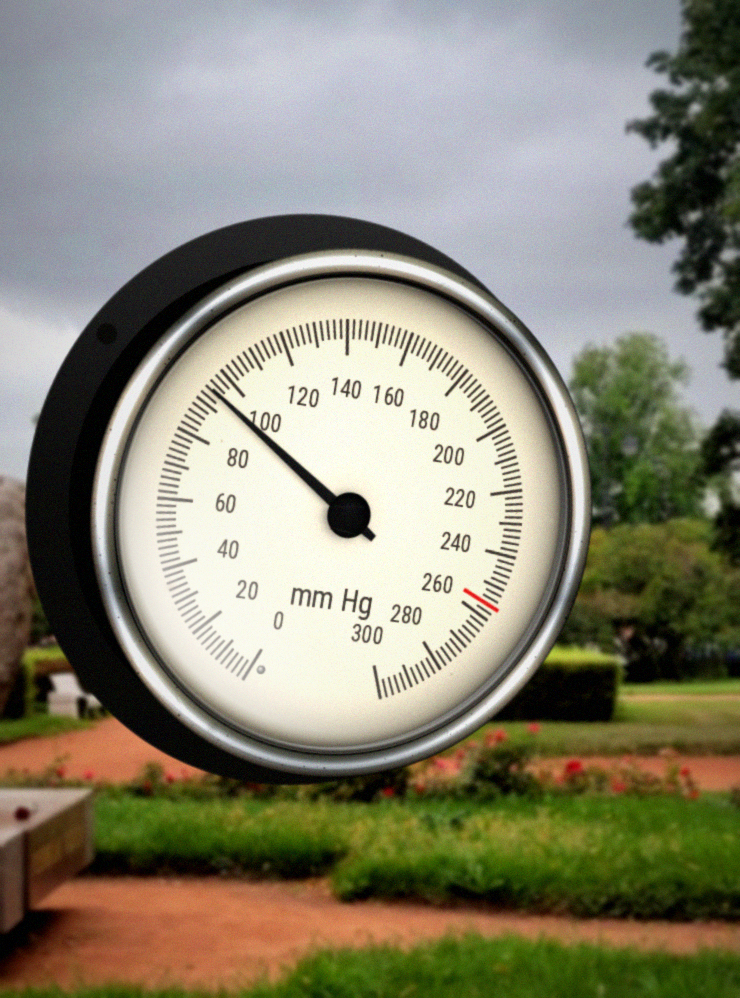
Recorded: 94; mmHg
